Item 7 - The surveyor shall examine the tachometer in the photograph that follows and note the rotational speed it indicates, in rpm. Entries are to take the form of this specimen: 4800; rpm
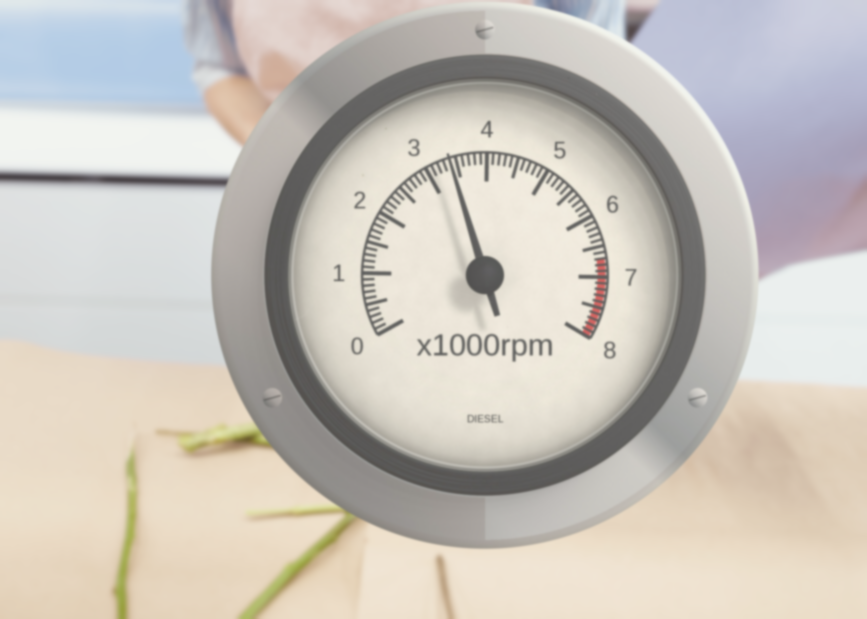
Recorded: 3400; rpm
